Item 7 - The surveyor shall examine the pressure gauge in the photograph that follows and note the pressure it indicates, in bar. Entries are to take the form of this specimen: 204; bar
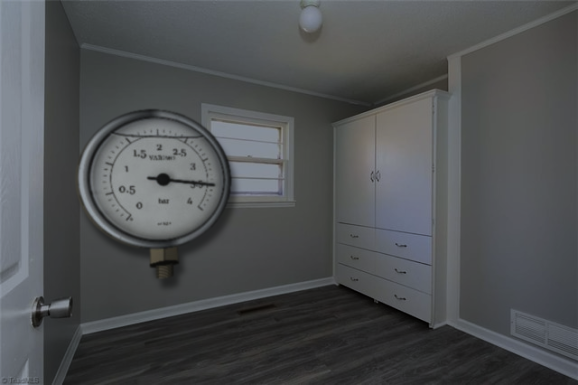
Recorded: 3.5; bar
